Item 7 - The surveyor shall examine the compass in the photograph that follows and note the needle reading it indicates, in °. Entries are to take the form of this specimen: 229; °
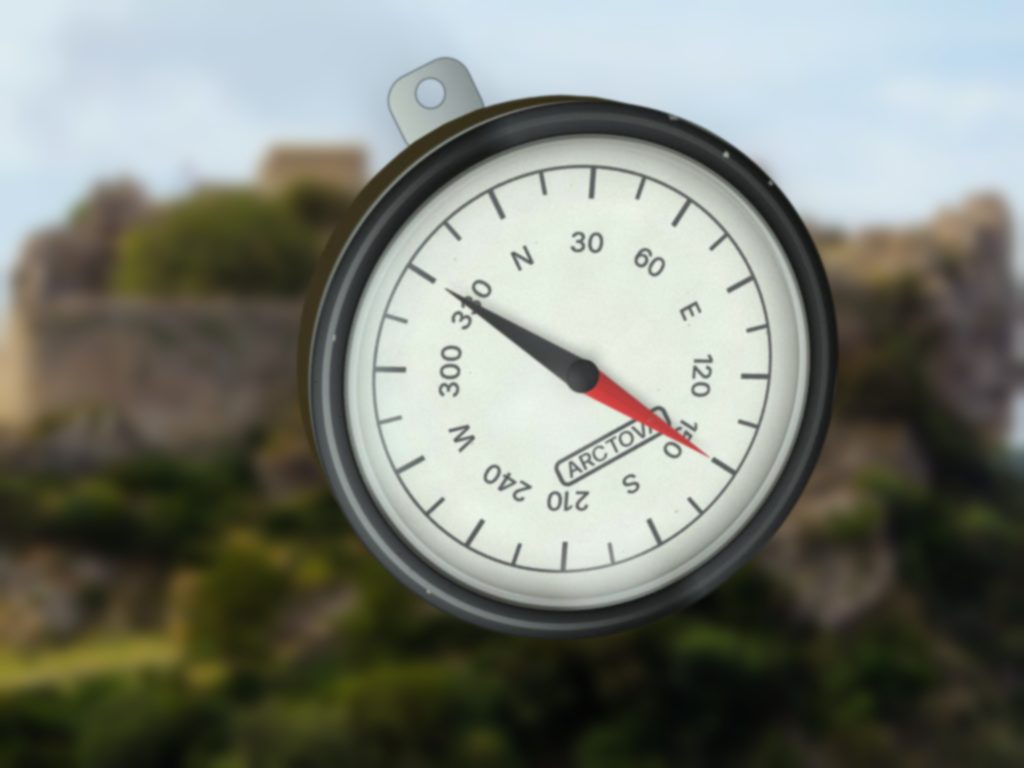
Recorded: 150; °
